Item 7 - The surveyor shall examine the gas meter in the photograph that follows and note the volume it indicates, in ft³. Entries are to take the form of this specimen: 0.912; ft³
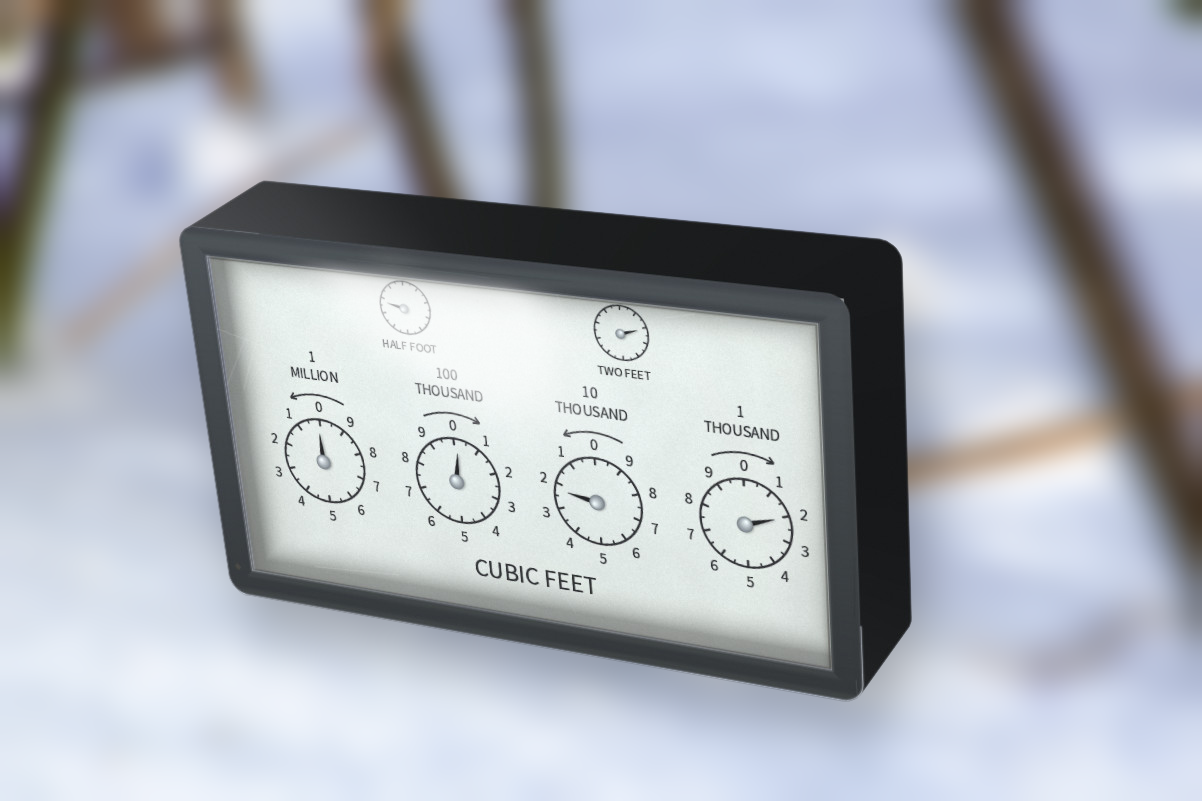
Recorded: 2200; ft³
